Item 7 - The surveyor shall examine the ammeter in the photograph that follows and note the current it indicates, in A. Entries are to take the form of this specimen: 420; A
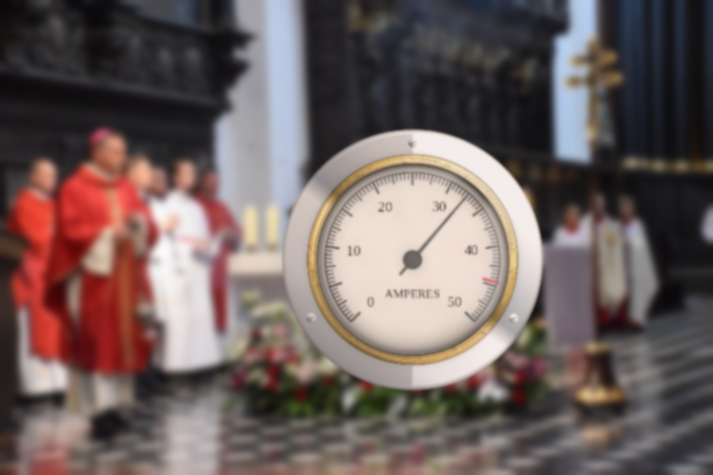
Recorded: 32.5; A
